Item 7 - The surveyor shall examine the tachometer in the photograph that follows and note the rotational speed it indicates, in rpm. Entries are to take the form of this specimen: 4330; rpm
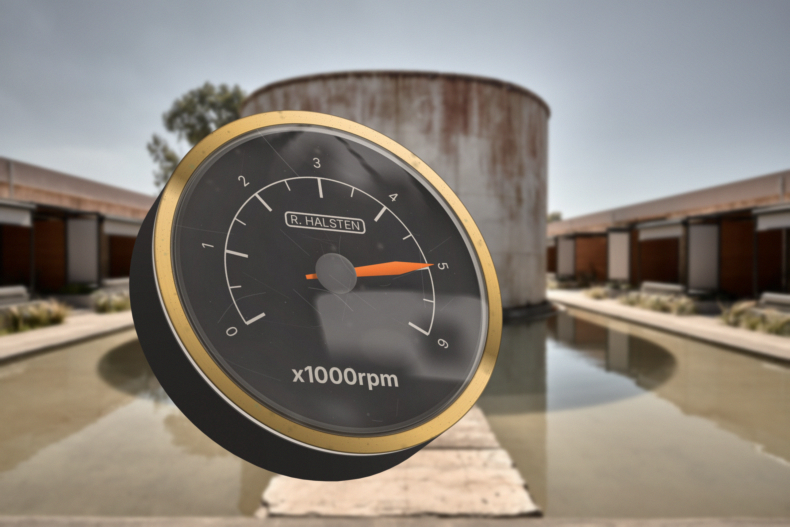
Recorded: 5000; rpm
